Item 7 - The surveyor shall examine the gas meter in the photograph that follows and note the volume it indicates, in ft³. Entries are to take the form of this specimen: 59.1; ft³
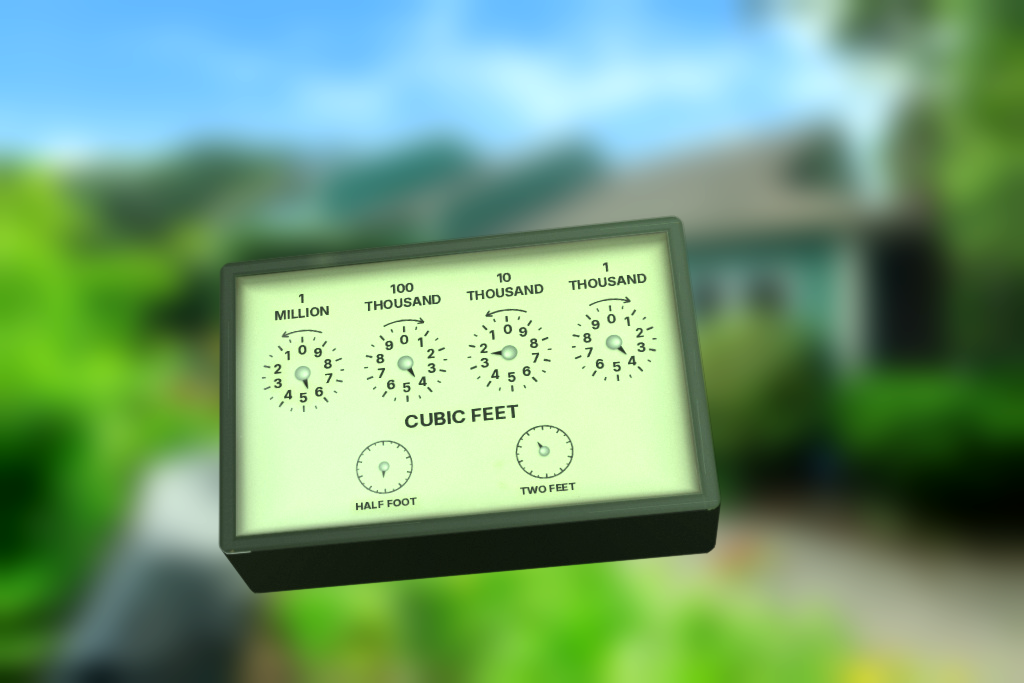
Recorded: 542400; ft³
